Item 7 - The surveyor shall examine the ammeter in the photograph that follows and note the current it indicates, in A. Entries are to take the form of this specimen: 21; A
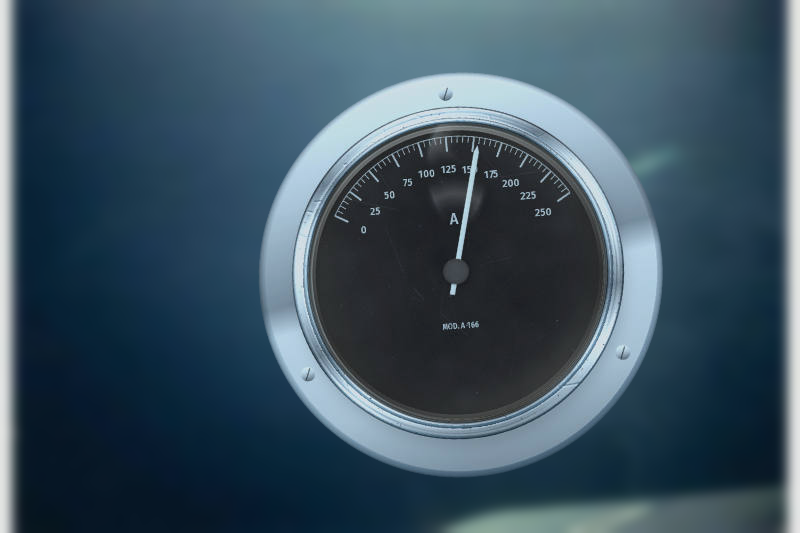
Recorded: 155; A
